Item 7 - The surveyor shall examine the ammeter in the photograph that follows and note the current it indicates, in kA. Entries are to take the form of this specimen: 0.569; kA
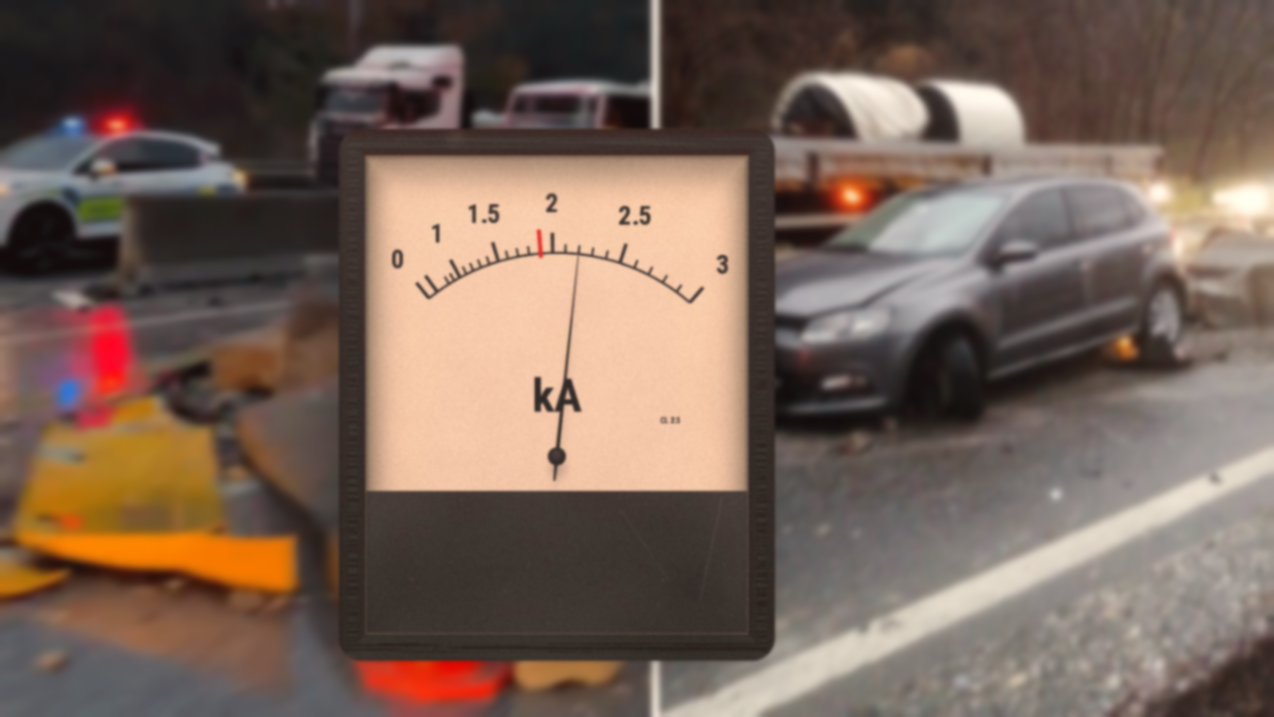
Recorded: 2.2; kA
